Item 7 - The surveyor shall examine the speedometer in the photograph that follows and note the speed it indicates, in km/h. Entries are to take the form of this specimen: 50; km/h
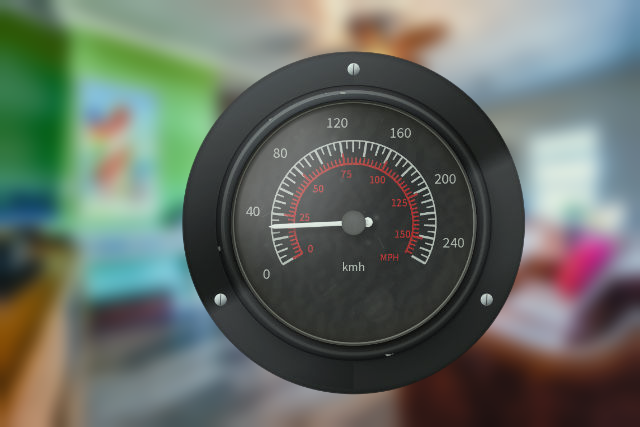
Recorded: 30; km/h
